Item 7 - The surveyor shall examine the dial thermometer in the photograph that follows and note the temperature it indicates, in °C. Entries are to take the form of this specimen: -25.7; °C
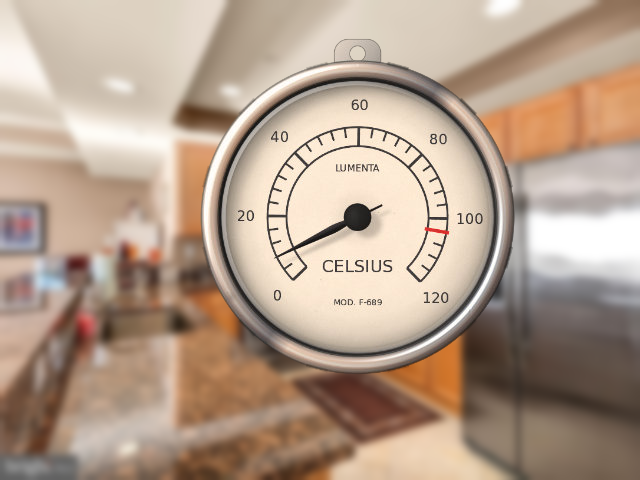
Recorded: 8; °C
